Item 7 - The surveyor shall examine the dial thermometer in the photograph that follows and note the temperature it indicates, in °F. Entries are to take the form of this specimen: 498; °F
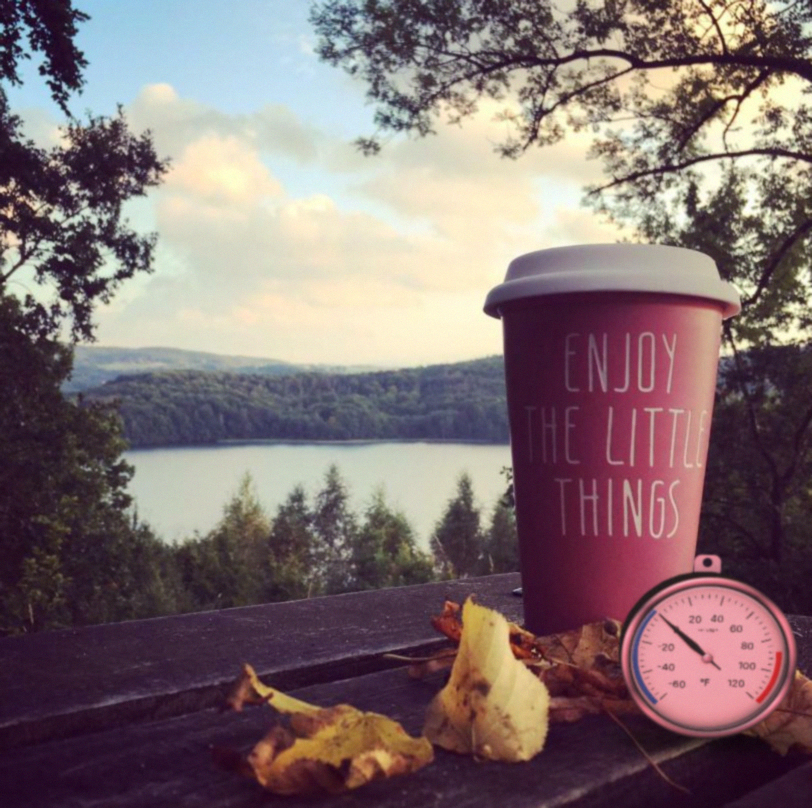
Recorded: 0; °F
